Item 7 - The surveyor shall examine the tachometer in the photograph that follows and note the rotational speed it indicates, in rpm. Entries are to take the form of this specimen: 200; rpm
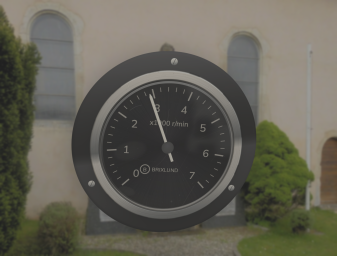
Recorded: 2900; rpm
